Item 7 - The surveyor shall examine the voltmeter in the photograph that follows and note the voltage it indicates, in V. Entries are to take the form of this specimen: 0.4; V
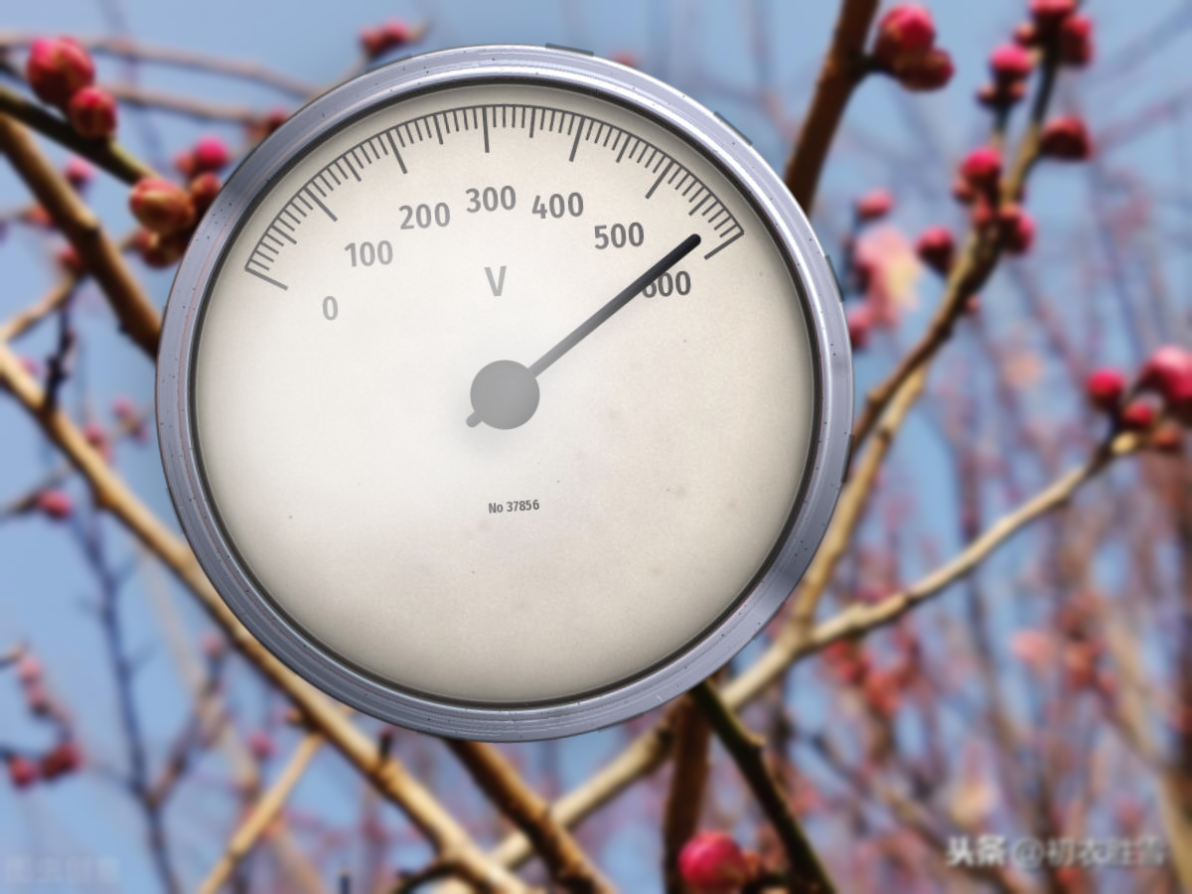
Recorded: 575; V
